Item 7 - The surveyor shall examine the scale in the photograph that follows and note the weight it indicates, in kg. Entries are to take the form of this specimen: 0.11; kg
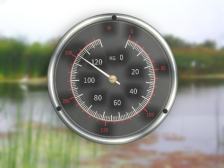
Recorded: 115; kg
